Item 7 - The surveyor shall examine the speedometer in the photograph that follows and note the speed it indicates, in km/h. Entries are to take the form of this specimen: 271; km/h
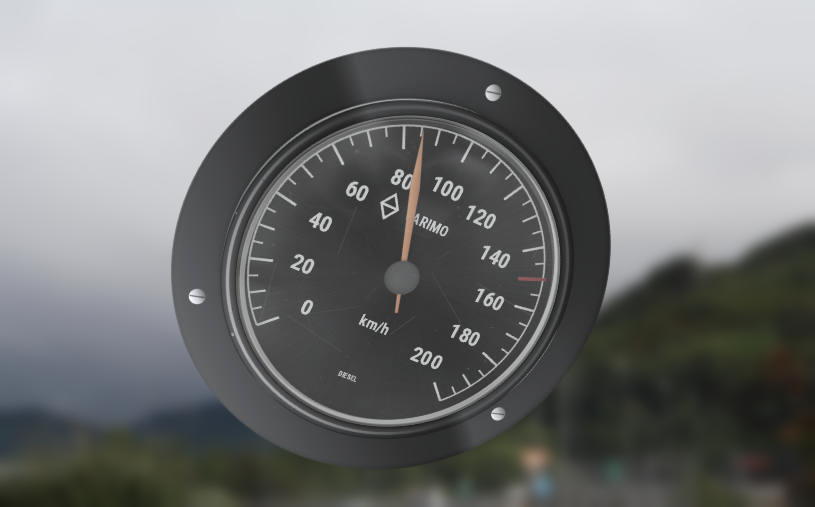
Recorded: 85; km/h
